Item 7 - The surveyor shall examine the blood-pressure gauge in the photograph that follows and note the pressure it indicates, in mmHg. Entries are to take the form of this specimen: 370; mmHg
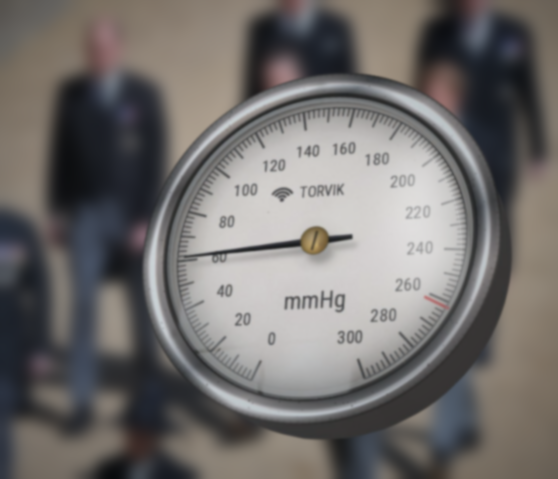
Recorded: 60; mmHg
